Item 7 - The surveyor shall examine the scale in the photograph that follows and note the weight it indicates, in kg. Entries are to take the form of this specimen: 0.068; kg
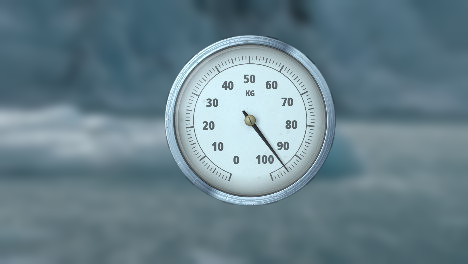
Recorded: 95; kg
